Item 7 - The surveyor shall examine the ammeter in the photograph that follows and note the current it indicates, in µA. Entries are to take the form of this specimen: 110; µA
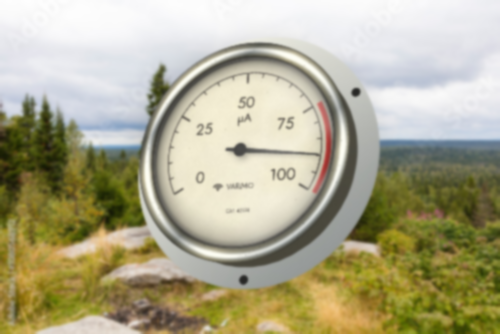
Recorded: 90; µA
